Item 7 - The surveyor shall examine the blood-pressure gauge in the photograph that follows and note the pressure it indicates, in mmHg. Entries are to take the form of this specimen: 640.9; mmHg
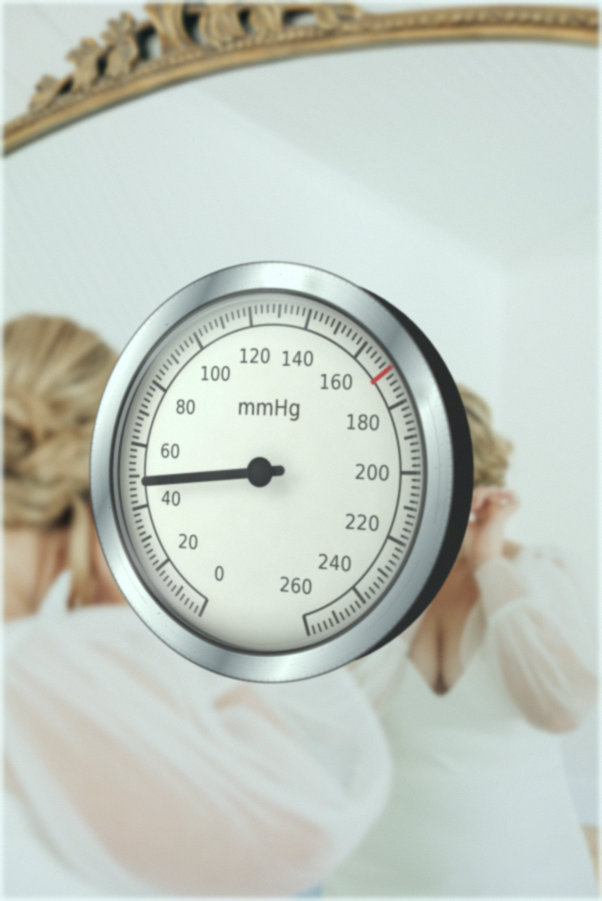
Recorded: 48; mmHg
